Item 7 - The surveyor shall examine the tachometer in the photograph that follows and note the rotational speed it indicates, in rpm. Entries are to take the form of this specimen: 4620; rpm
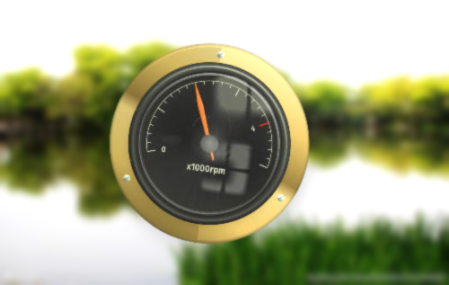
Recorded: 2000; rpm
